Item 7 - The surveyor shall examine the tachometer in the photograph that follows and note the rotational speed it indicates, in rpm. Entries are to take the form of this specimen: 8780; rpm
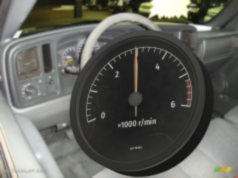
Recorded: 3000; rpm
